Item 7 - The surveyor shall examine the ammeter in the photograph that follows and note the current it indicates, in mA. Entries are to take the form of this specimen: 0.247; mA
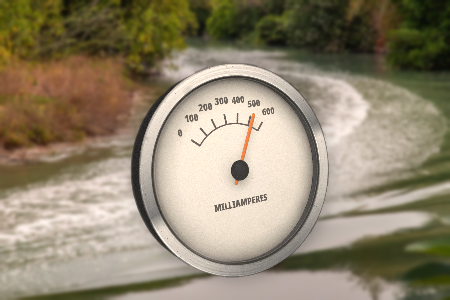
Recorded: 500; mA
